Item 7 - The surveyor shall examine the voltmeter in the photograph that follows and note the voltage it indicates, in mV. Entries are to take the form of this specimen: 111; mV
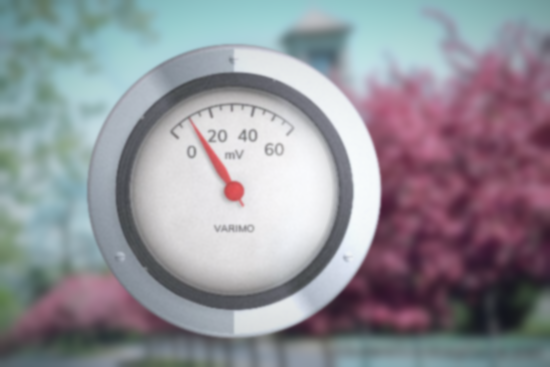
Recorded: 10; mV
